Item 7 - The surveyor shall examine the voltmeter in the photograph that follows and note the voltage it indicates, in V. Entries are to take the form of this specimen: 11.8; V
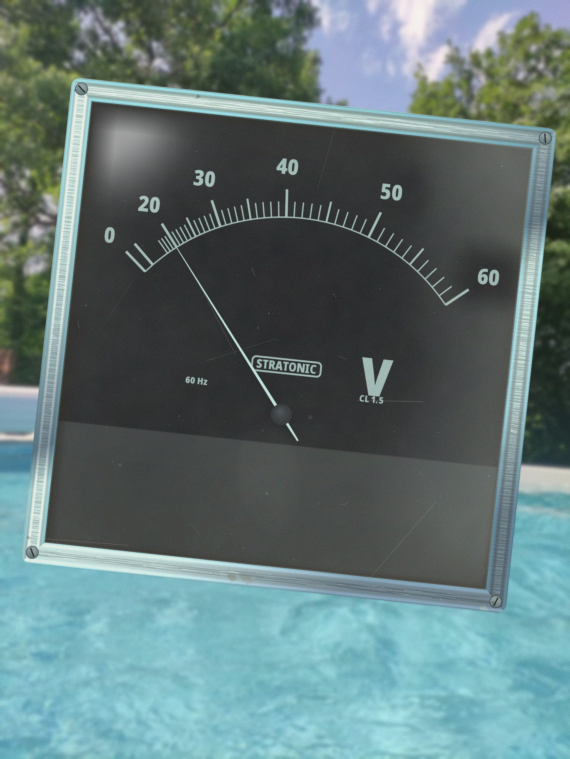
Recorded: 20; V
